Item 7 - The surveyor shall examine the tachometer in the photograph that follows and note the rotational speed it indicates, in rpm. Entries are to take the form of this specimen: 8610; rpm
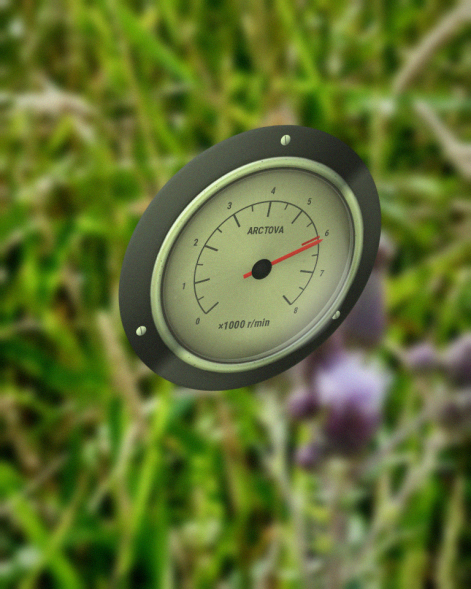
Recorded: 6000; rpm
